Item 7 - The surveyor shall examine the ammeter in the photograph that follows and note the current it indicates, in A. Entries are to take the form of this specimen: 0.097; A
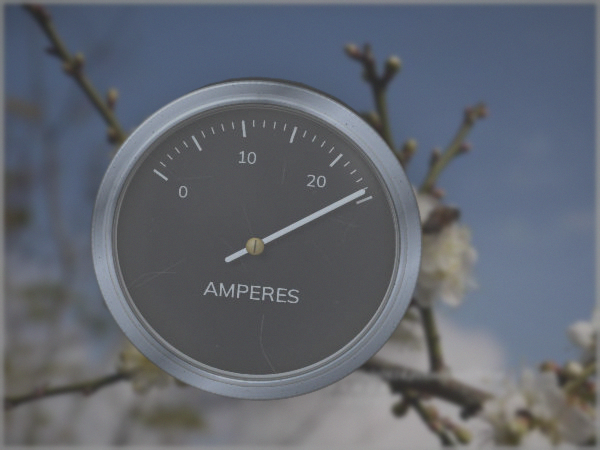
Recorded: 24; A
